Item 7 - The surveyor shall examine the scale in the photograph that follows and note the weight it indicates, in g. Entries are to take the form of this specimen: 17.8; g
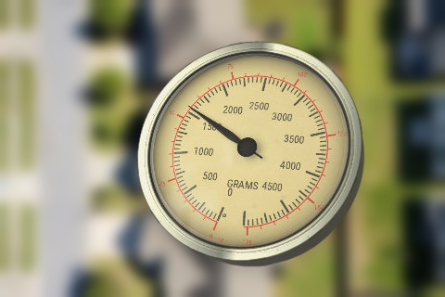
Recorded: 1550; g
